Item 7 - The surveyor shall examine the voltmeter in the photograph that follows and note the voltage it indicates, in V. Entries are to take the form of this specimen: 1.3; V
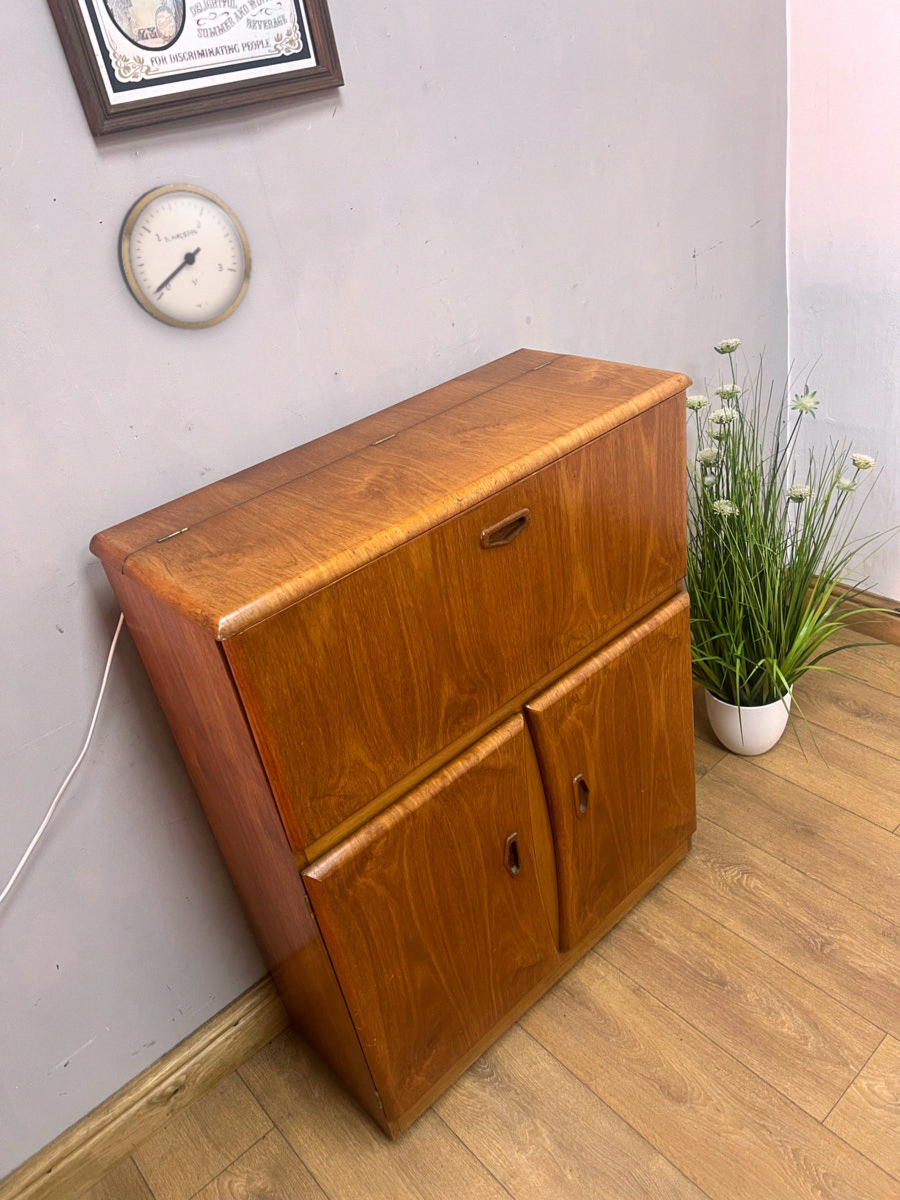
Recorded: 0.1; V
